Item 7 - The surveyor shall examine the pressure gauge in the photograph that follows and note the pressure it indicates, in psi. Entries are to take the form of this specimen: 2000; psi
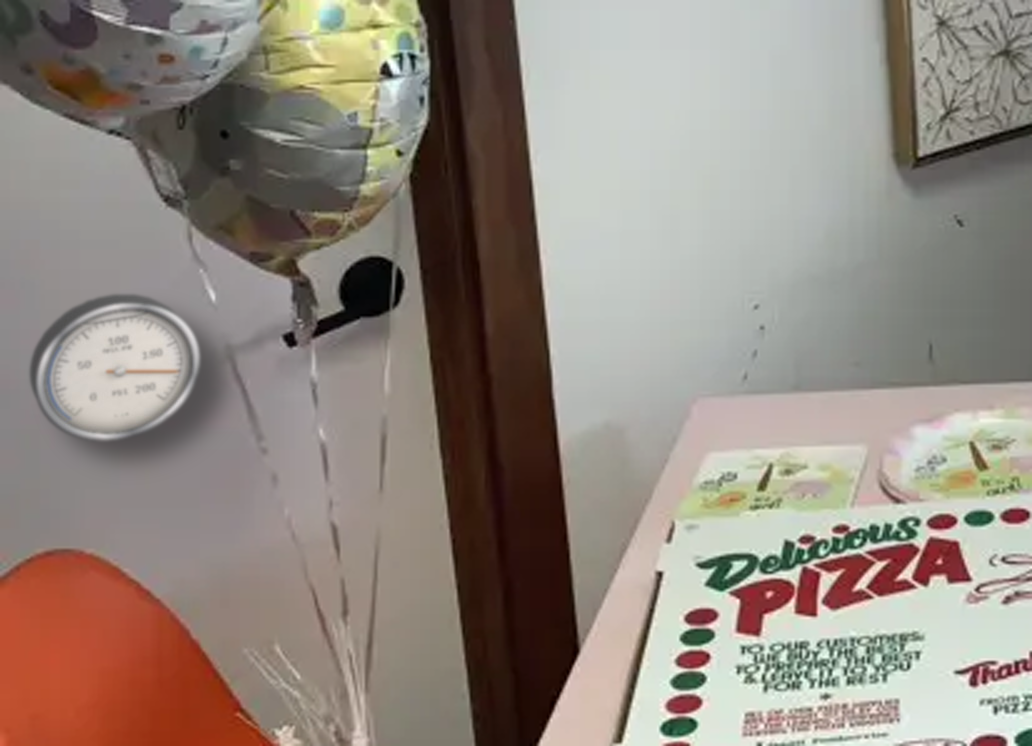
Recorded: 175; psi
